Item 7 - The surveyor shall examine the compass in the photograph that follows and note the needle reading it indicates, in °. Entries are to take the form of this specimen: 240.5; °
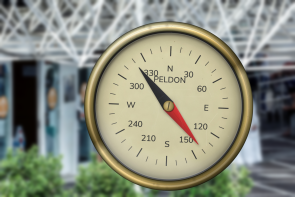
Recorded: 140; °
